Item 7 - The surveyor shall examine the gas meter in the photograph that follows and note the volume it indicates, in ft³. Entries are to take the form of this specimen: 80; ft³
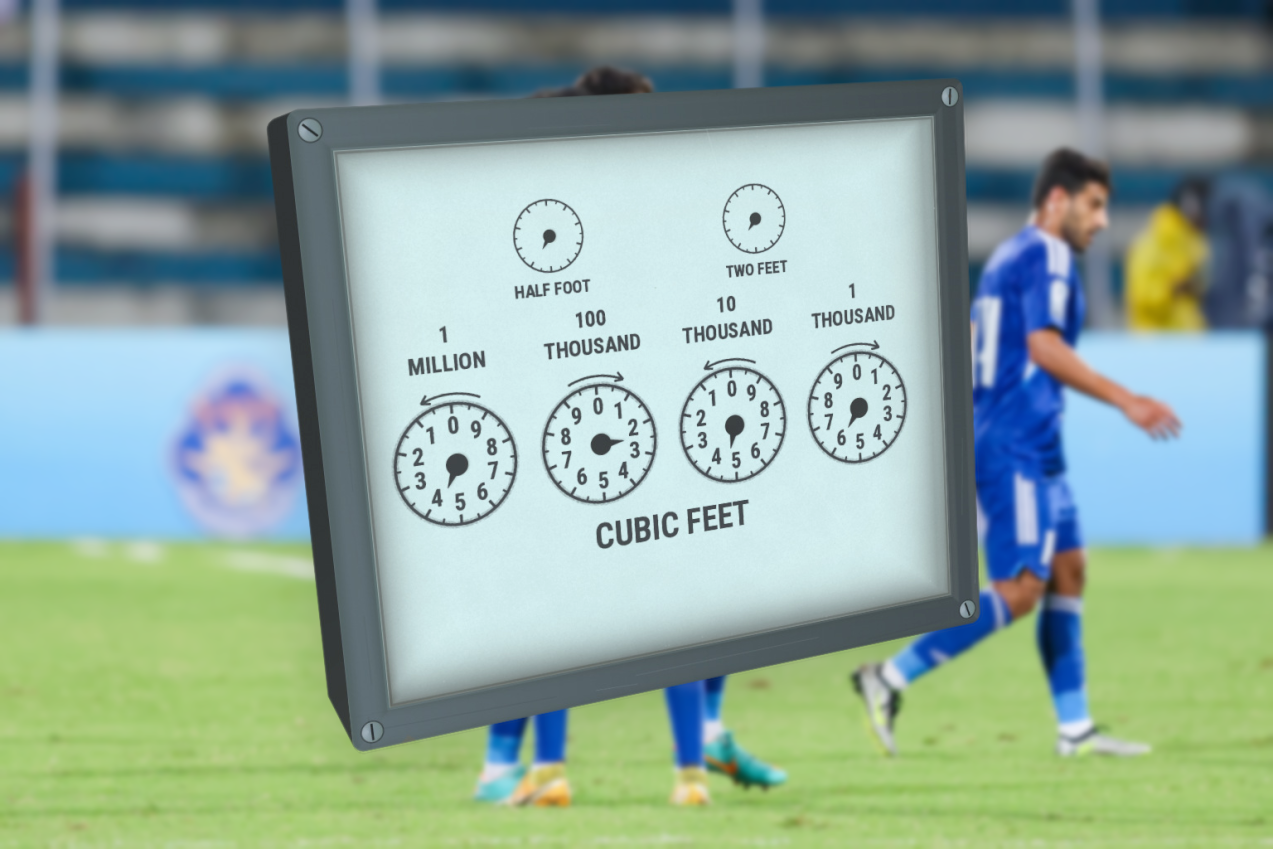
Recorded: 424600; ft³
